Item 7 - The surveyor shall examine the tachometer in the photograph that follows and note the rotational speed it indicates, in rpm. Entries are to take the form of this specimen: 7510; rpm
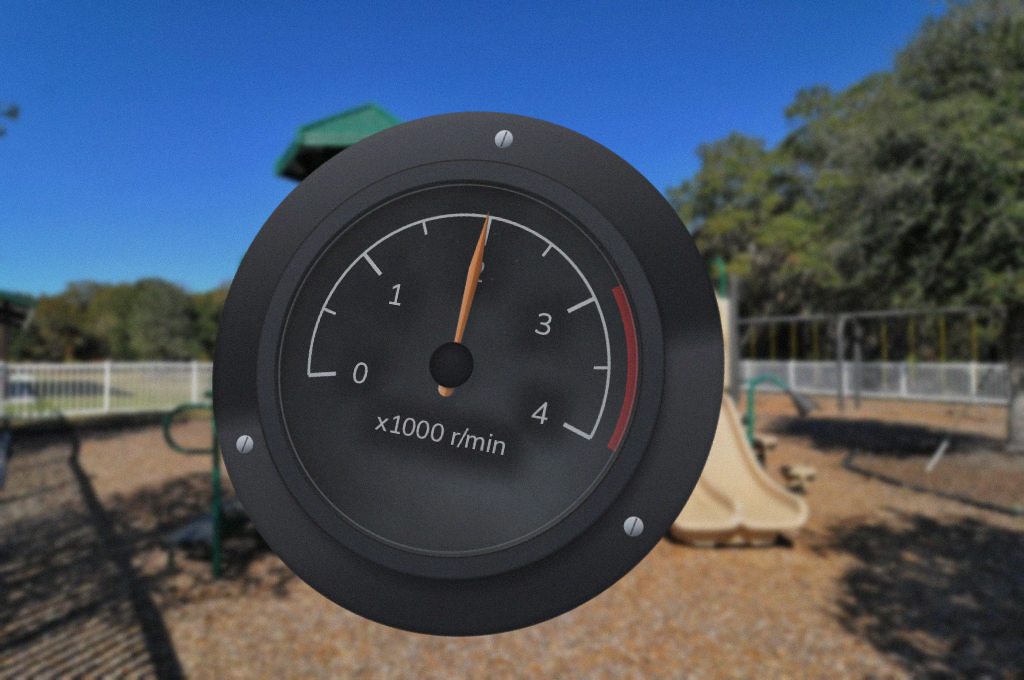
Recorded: 2000; rpm
